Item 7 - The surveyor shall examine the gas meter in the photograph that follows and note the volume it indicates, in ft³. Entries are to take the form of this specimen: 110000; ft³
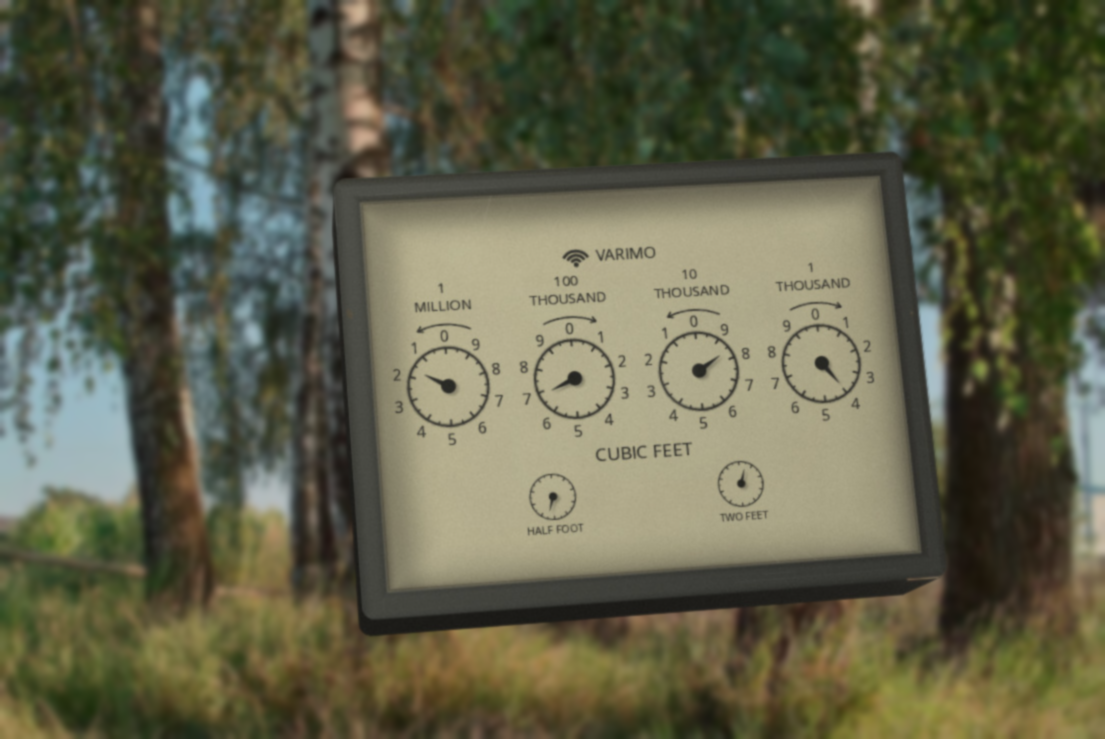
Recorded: 168400; ft³
